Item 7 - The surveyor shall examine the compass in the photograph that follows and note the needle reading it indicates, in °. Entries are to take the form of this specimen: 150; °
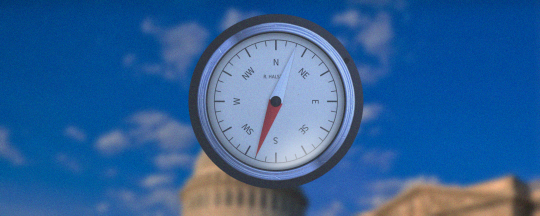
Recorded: 200; °
